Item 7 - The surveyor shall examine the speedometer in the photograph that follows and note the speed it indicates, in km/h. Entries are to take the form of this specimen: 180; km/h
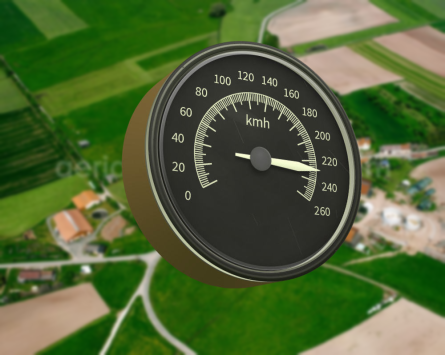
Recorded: 230; km/h
